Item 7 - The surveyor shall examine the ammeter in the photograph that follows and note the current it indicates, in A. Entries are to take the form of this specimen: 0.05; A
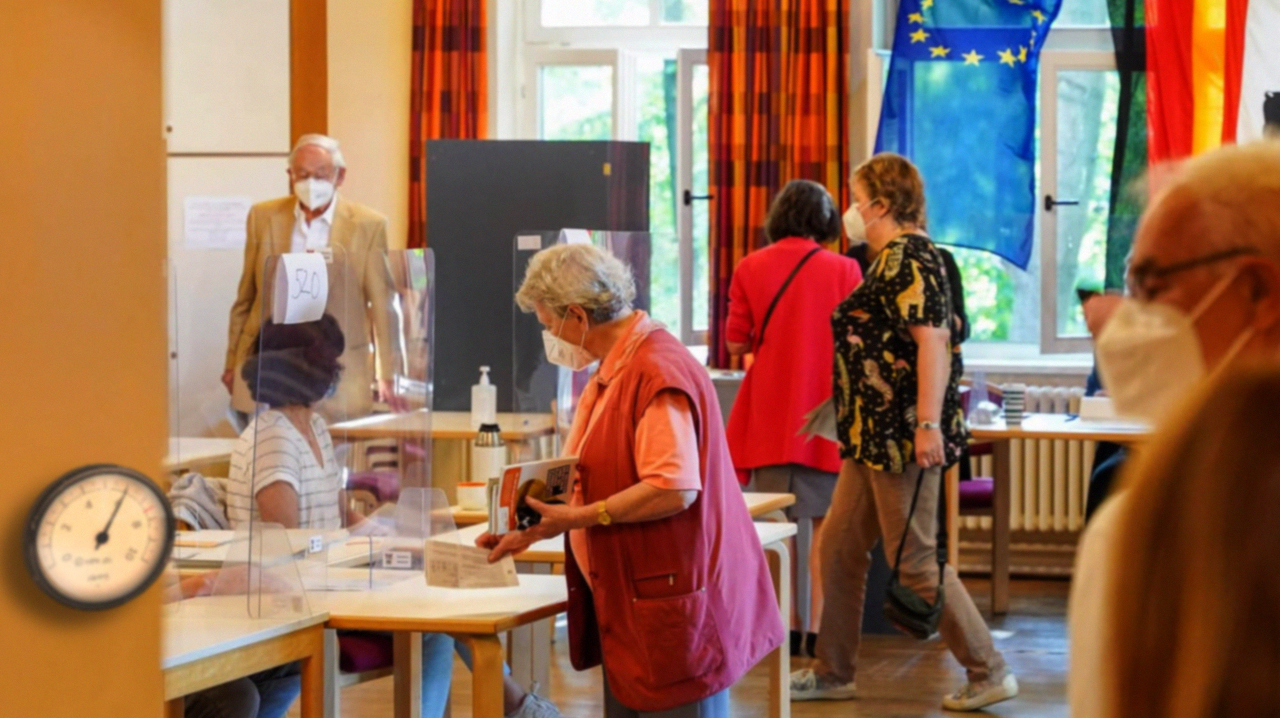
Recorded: 6; A
